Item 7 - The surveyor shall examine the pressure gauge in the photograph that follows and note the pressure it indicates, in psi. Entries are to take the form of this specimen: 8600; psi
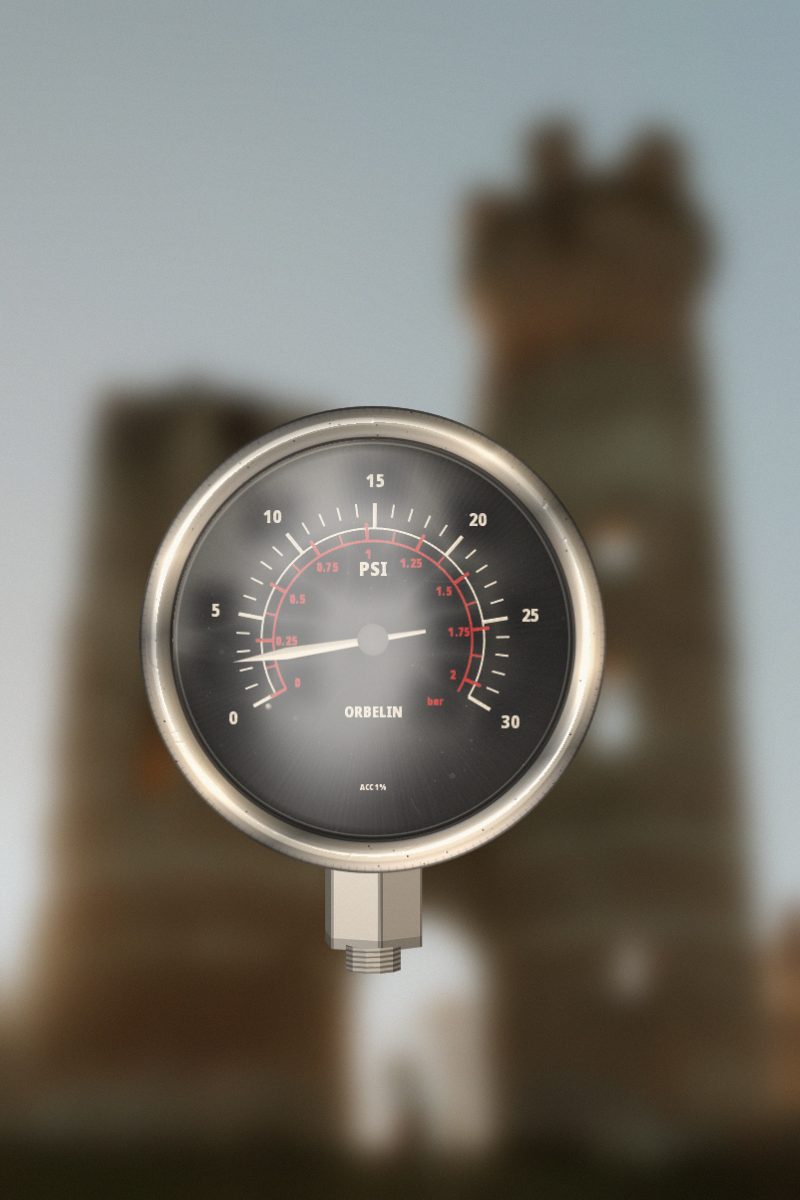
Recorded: 2.5; psi
